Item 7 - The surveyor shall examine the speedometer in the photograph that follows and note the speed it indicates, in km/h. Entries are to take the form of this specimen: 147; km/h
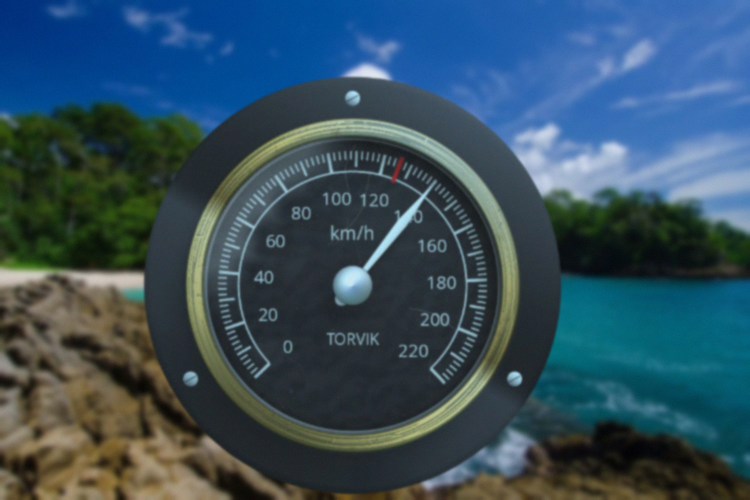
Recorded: 140; km/h
